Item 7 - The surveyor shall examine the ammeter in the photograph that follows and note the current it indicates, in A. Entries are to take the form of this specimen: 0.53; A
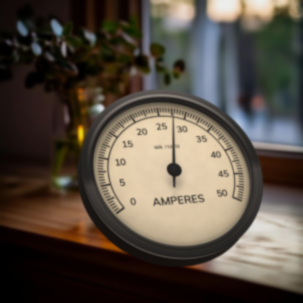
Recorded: 27.5; A
